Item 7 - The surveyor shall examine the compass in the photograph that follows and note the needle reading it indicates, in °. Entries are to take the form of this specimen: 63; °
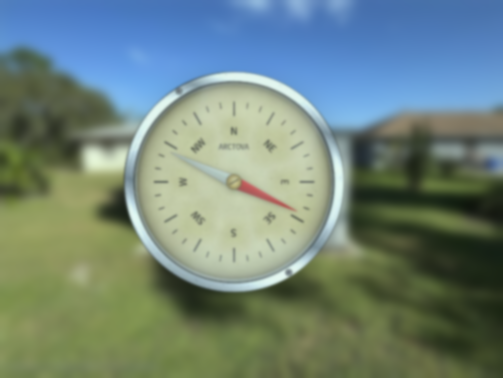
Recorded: 115; °
